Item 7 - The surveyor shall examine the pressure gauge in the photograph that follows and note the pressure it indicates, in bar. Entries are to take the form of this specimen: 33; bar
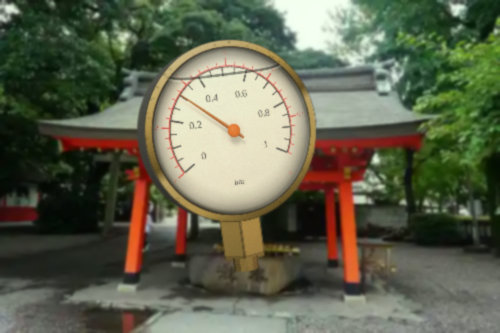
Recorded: 0.3; bar
